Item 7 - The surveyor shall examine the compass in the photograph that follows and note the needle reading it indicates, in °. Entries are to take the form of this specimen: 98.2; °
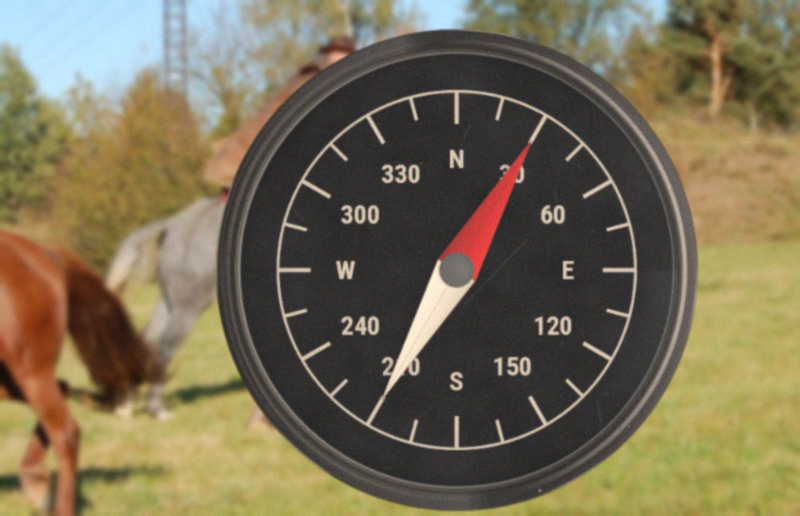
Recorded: 30; °
